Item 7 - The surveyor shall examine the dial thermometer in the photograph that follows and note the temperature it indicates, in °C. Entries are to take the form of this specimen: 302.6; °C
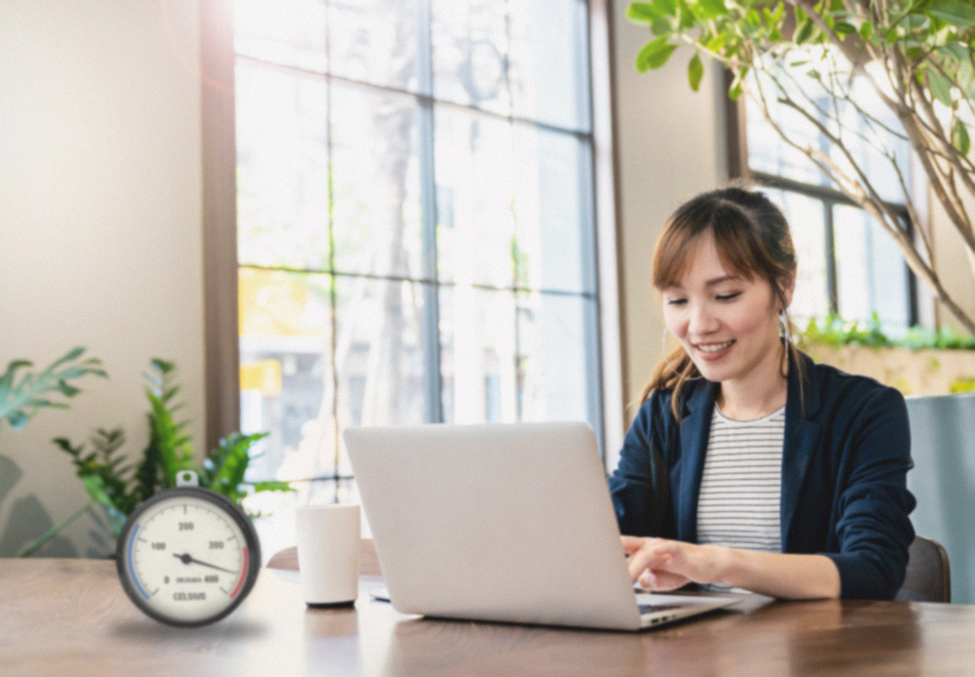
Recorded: 360; °C
